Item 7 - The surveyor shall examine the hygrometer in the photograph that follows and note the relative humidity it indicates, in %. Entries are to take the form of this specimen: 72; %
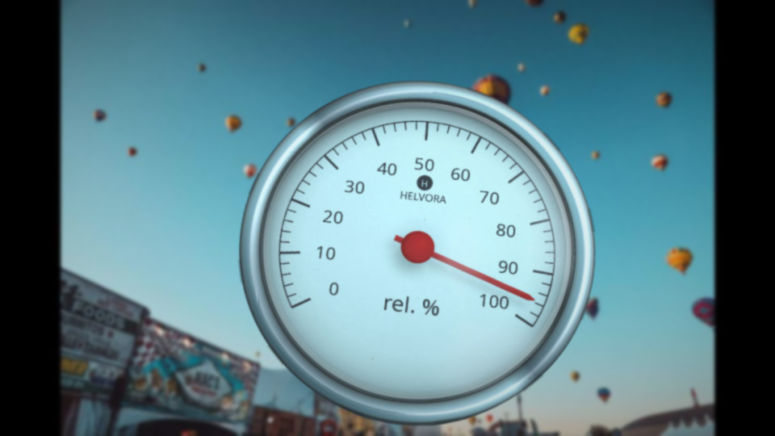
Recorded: 96; %
